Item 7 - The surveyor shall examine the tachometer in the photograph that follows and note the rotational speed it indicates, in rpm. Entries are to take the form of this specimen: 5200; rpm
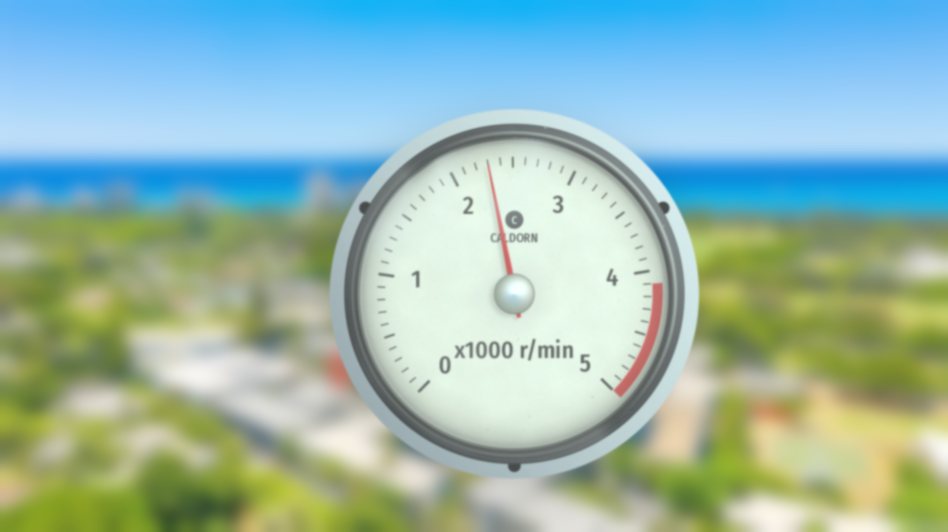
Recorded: 2300; rpm
